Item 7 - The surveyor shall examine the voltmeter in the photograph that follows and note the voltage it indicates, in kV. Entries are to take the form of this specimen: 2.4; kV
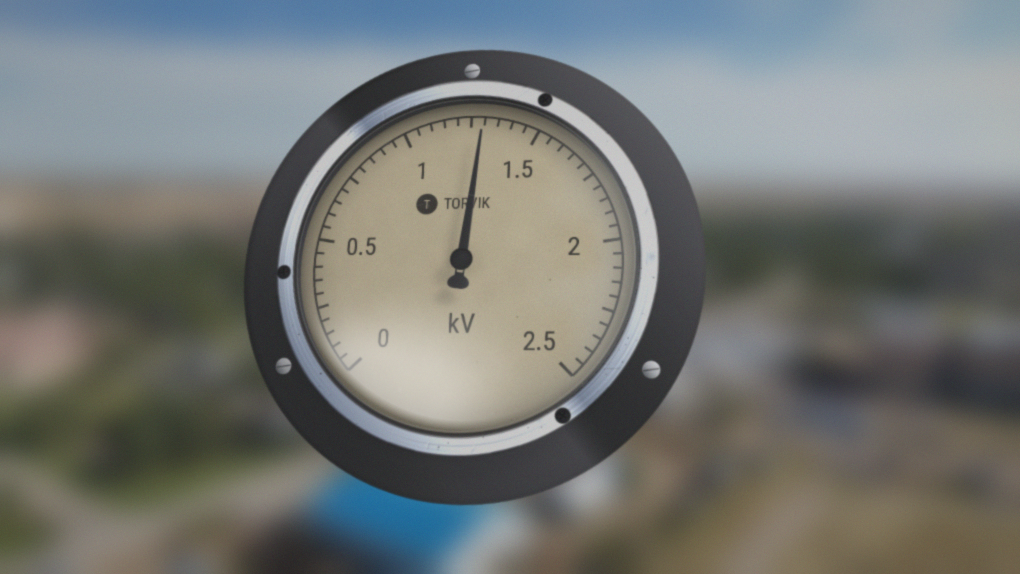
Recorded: 1.3; kV
